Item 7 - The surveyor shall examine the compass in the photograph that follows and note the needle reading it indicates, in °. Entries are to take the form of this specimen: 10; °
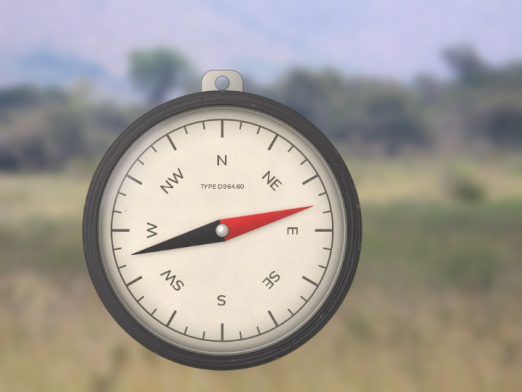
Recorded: 75; °
